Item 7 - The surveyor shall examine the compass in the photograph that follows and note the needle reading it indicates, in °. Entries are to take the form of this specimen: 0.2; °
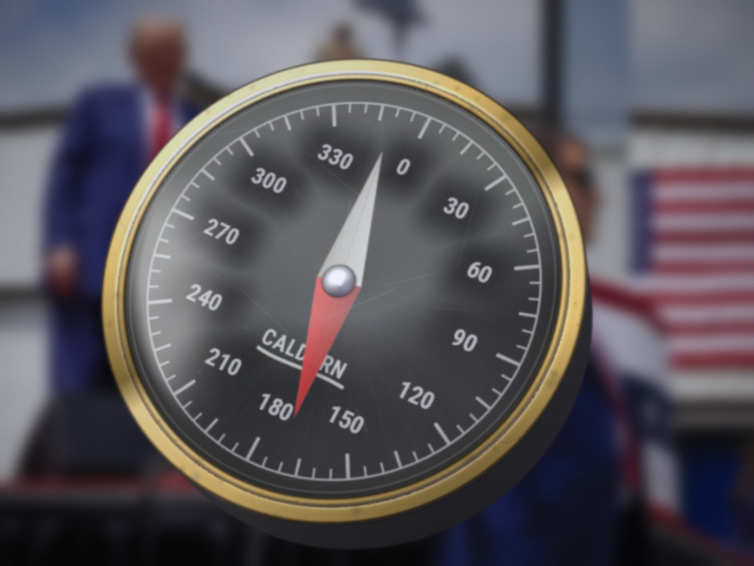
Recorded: 170; °
